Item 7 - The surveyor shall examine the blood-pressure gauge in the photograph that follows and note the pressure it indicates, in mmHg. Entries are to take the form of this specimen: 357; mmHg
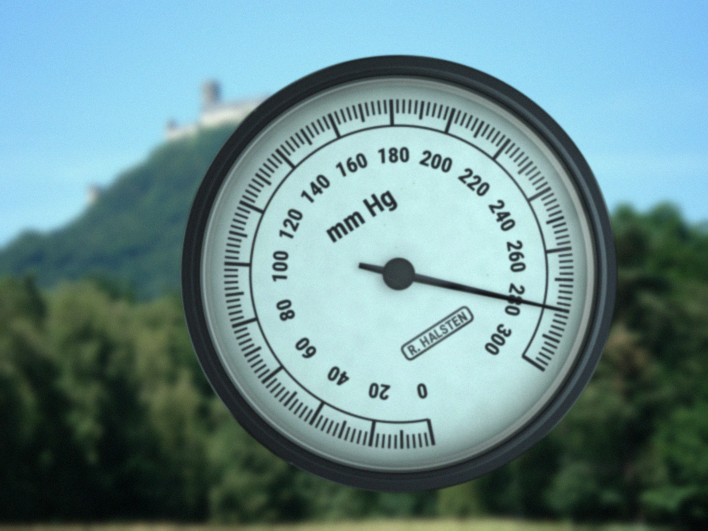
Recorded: 280; mmHg
